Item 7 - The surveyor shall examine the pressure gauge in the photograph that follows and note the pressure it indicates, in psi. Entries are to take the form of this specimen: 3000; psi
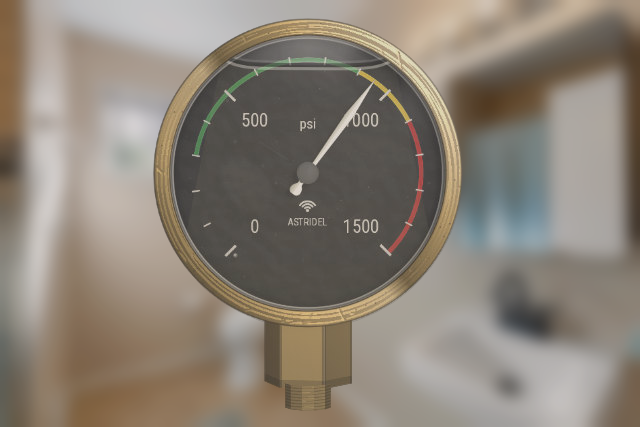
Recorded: 950; psi
